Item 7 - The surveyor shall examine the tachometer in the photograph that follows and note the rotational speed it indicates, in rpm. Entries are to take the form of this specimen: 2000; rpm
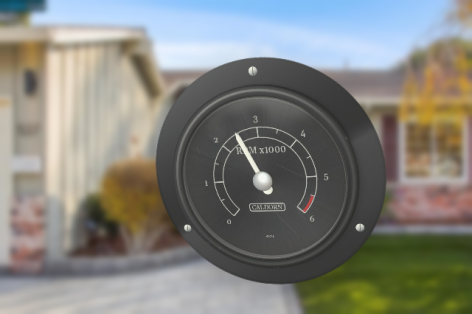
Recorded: 2500; rpm
